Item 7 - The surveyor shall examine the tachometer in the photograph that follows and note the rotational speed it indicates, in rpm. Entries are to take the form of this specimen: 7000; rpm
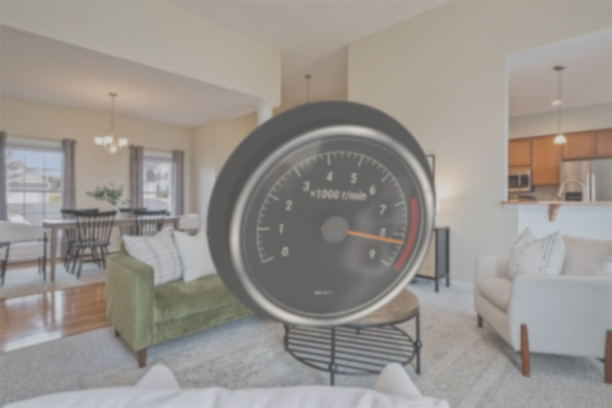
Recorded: 8200; rpm
